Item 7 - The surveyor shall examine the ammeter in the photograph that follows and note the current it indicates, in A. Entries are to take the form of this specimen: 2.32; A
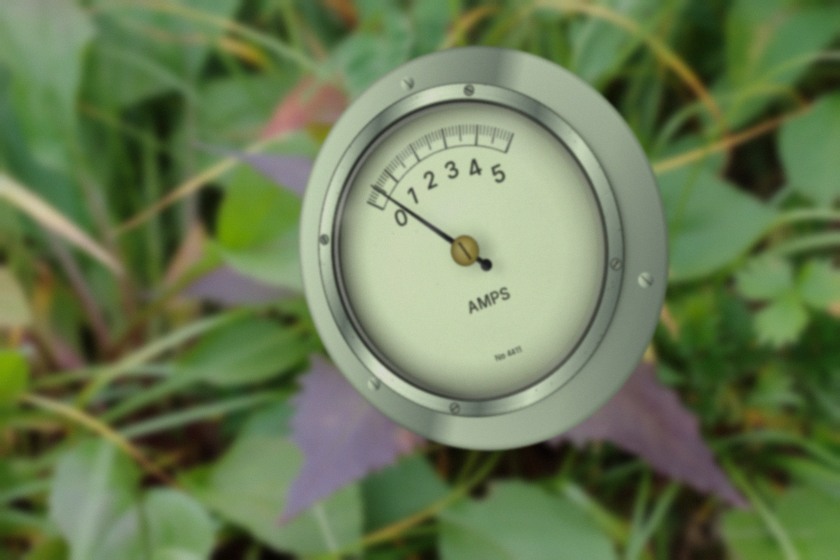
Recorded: 0.5; A
